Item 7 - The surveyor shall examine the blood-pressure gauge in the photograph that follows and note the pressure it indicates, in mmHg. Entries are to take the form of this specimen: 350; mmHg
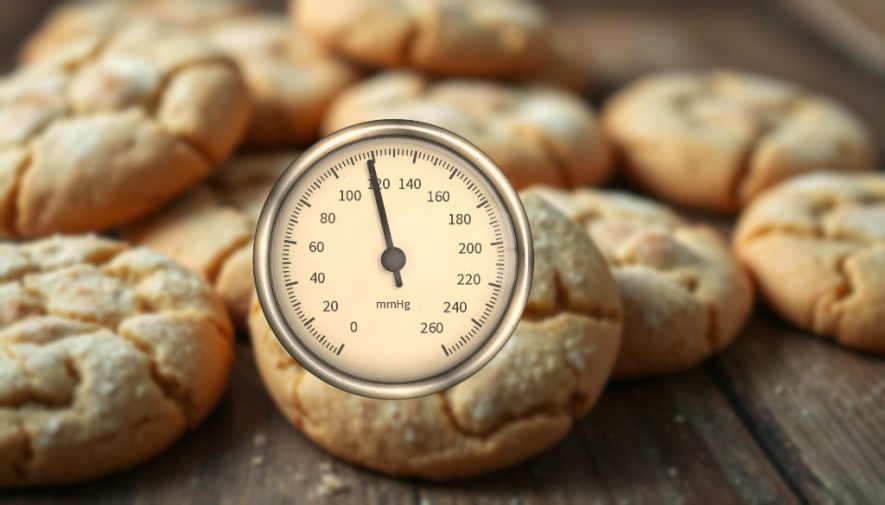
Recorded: 118; mmHg
